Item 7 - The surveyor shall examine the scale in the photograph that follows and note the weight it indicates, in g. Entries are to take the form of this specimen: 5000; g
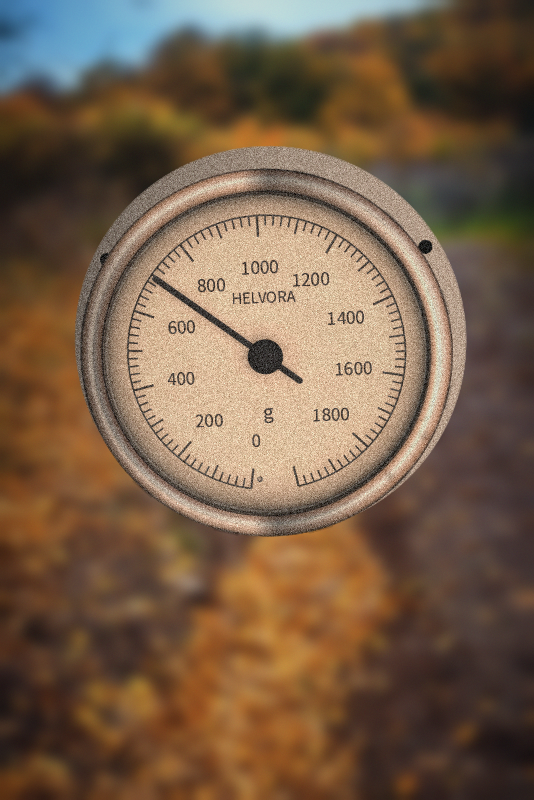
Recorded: 700; g
